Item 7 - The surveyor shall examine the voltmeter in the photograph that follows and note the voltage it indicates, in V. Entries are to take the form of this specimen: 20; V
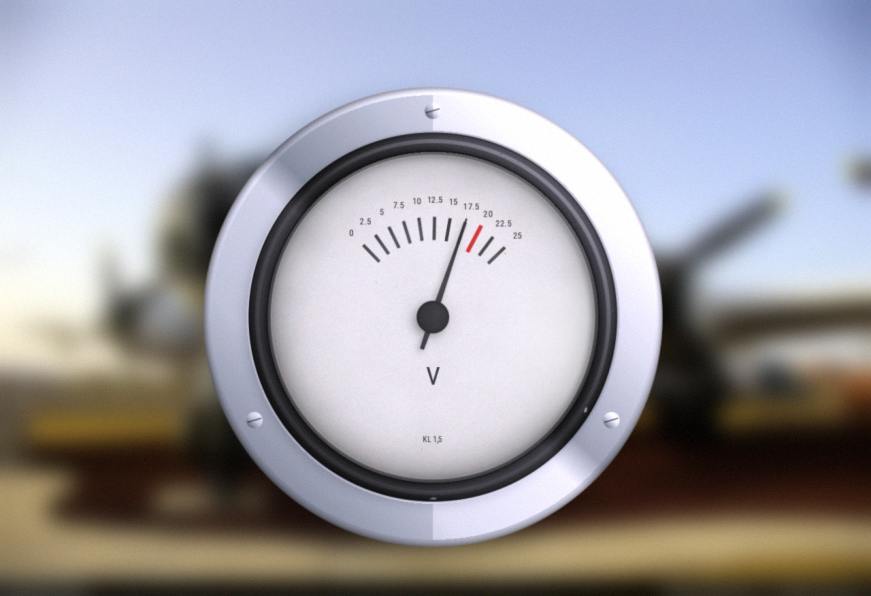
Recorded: 17.5; V
